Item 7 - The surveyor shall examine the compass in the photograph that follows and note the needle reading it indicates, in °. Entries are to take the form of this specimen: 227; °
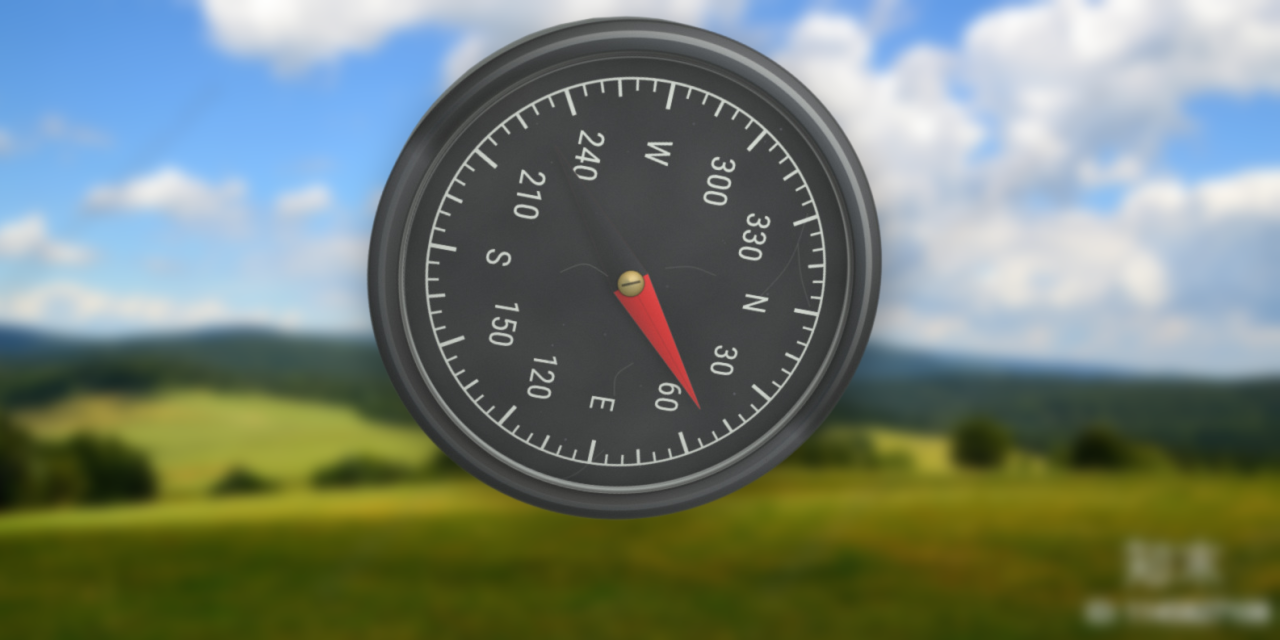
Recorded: 50; °
